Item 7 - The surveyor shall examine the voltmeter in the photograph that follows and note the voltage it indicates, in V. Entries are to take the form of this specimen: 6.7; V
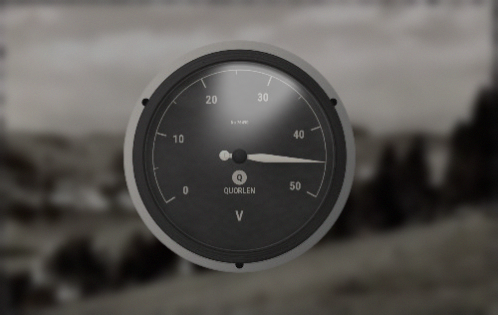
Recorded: 45; V
